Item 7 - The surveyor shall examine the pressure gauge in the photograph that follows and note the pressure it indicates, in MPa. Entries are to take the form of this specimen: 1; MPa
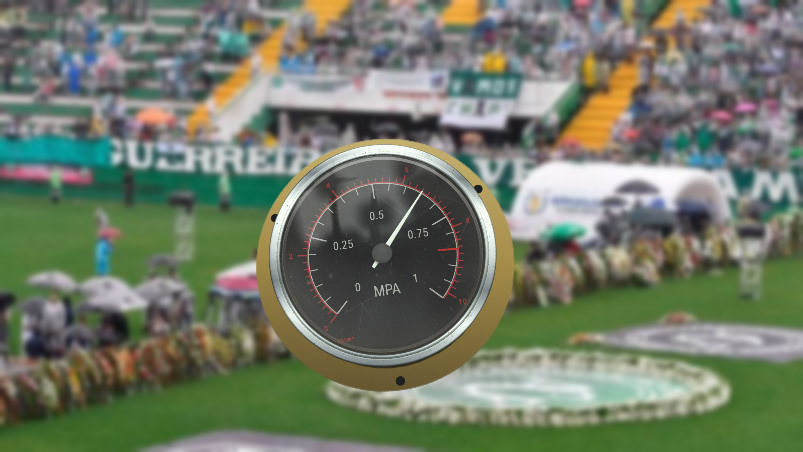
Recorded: 0.65; MPa
